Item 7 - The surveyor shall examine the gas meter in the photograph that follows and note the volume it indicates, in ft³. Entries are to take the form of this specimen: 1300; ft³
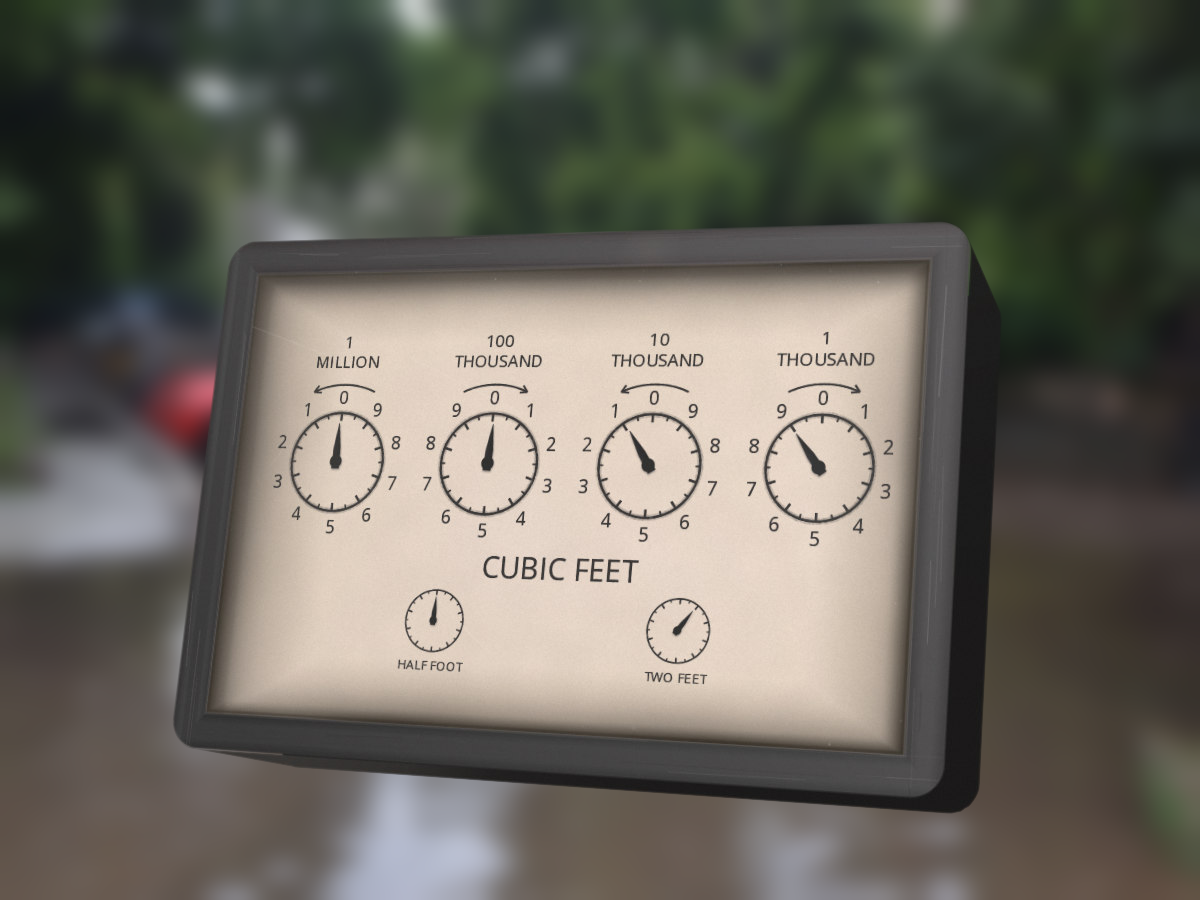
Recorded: 900; ft³
